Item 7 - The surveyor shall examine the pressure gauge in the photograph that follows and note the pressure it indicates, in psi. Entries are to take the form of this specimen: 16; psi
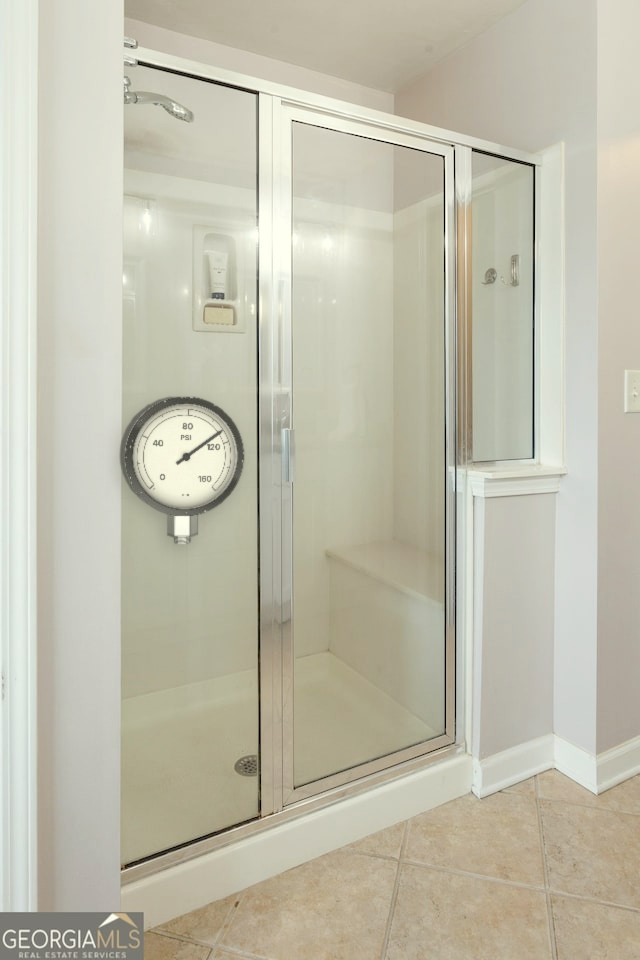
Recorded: 110; psi
